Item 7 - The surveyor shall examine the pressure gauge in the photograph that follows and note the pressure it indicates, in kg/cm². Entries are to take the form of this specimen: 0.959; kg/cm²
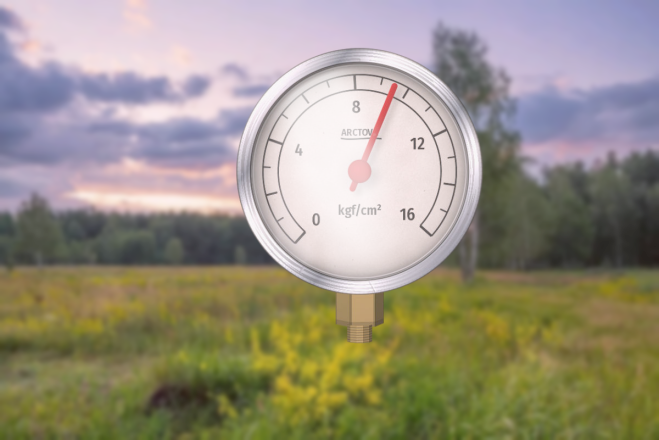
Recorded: 9.5; kg/cm²
